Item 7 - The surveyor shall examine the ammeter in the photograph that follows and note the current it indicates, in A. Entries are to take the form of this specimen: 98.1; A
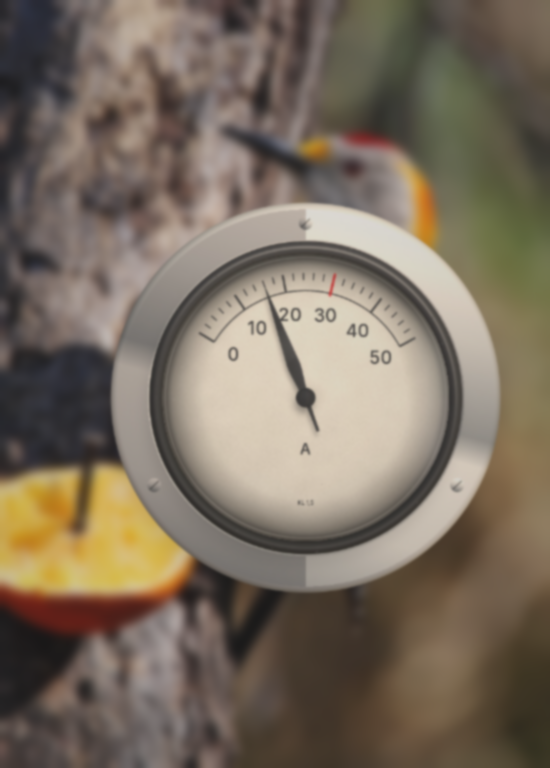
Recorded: 16; A
